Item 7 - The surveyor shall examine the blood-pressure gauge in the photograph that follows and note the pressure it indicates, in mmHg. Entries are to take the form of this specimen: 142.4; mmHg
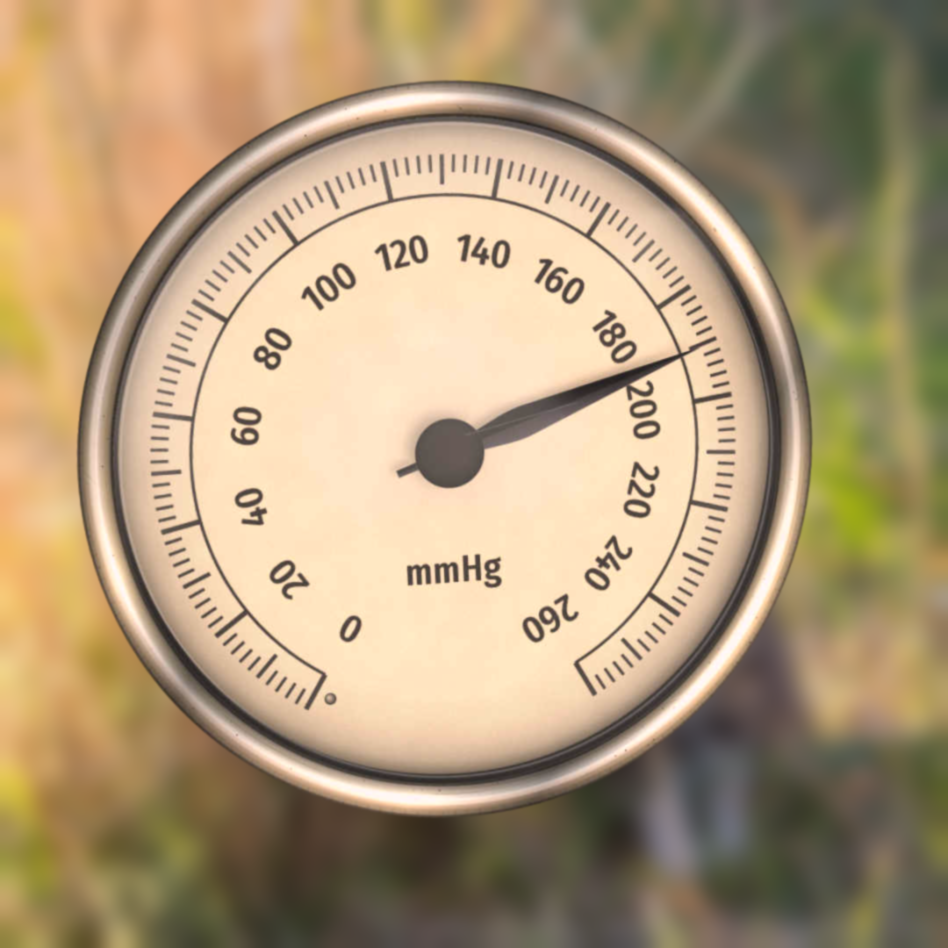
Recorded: 190; mmHg
